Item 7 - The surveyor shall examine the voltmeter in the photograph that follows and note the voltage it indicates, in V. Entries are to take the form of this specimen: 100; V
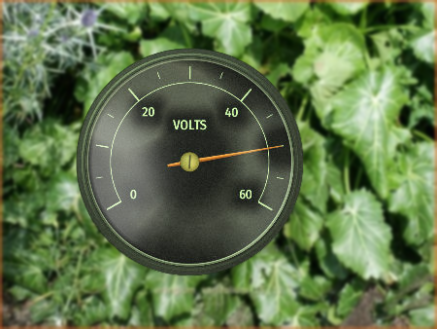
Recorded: 50; V
